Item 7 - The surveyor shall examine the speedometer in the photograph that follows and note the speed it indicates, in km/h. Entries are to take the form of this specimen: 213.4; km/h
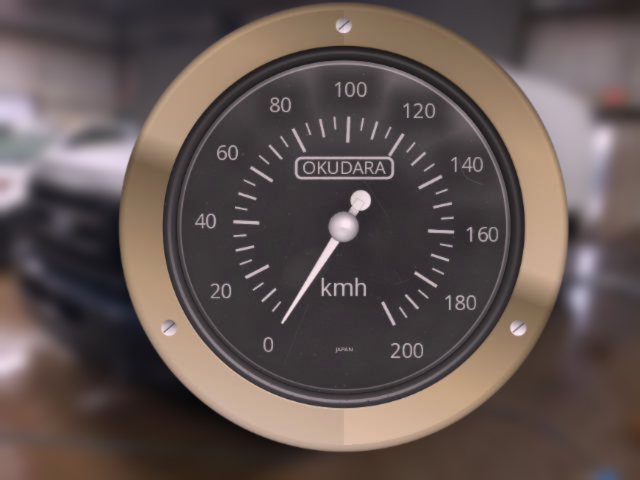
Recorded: 0; km/h
